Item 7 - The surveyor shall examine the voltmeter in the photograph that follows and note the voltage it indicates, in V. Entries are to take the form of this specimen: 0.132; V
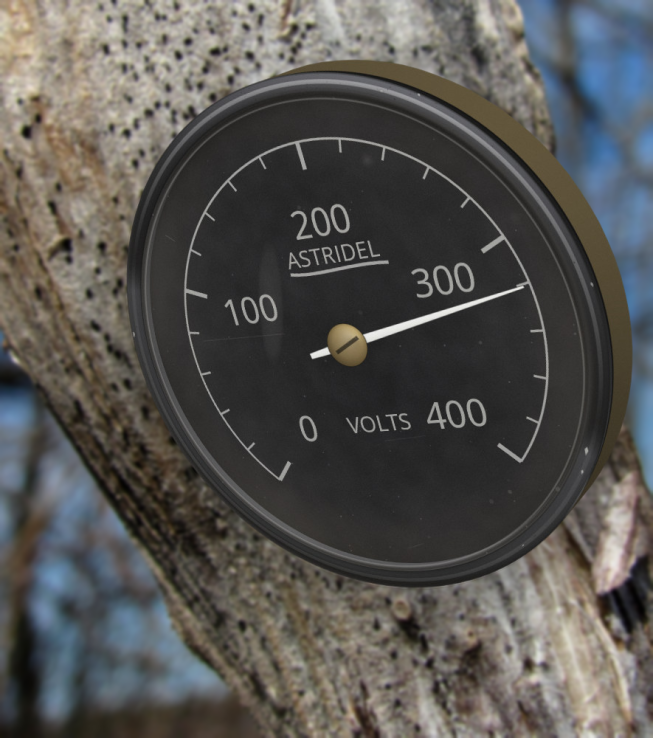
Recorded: 320; V
